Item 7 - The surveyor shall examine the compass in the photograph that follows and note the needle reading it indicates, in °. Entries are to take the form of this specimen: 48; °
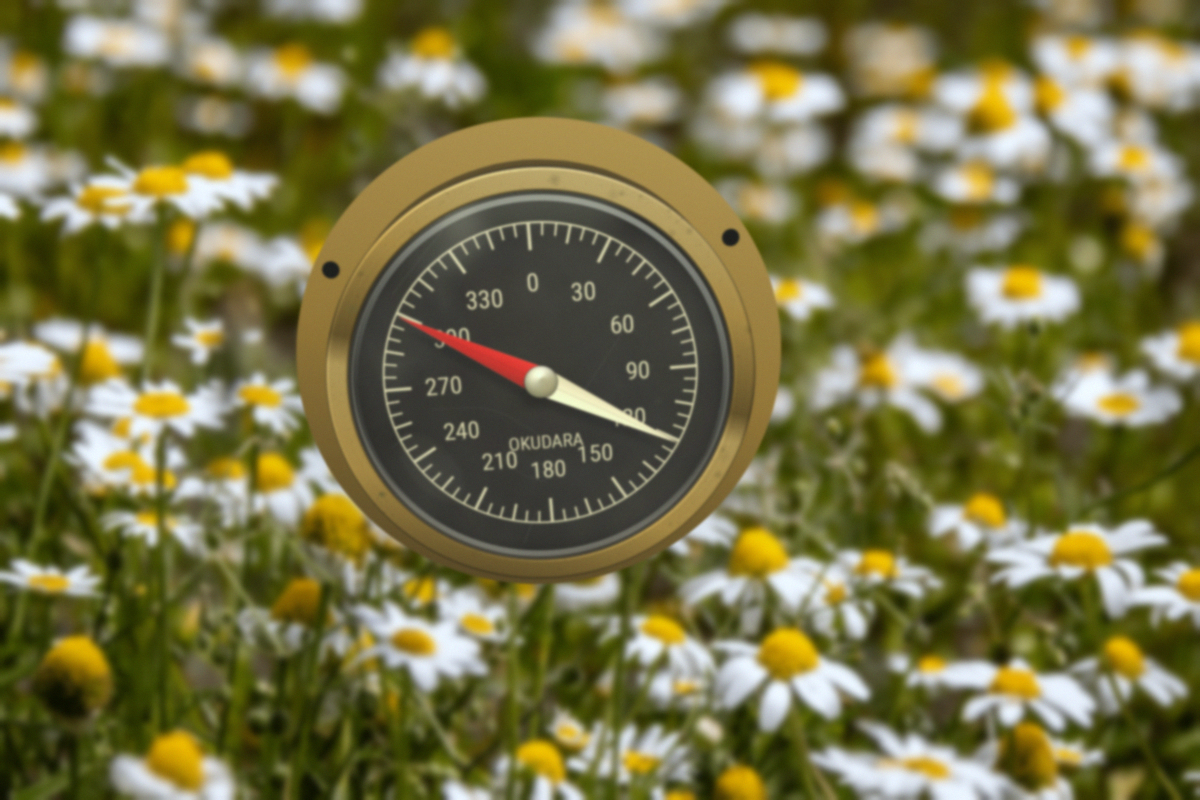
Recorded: 300; °
